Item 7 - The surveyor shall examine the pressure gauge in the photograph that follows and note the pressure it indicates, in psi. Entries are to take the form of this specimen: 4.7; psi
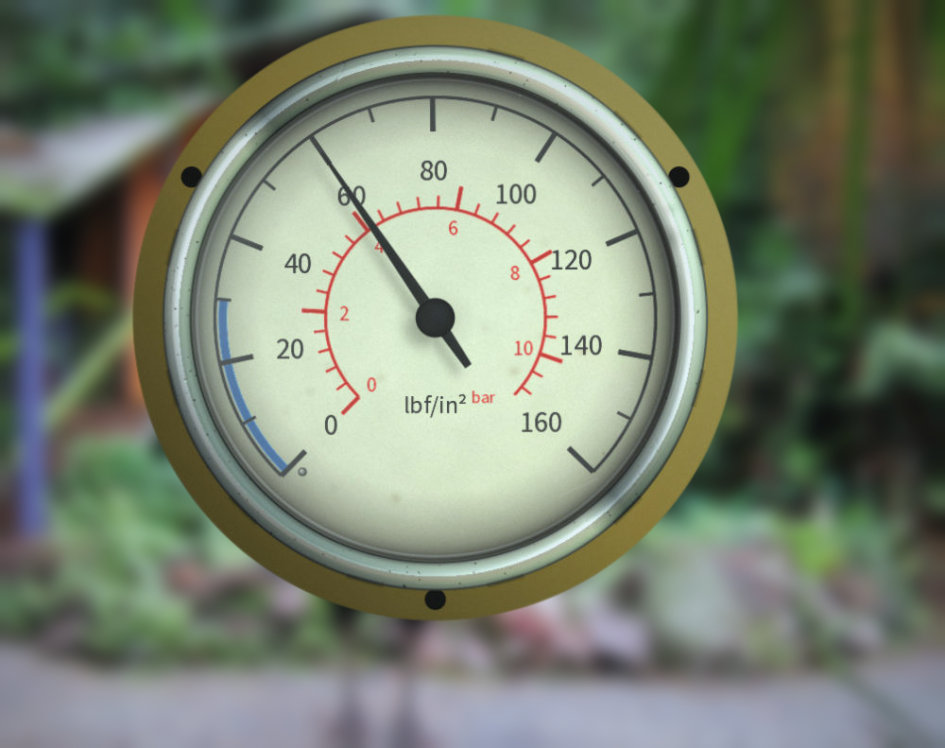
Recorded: 60; psi
